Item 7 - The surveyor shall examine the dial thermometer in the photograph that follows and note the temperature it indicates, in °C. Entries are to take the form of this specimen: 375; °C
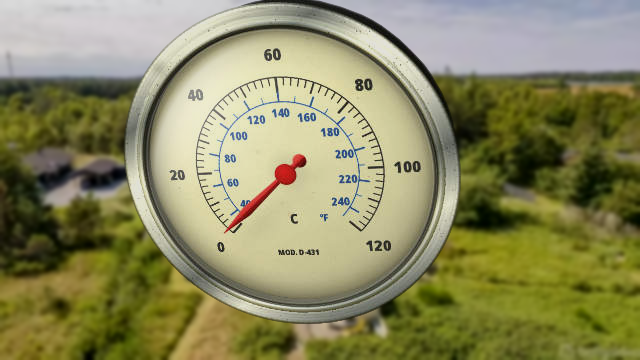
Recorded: 2; °C
